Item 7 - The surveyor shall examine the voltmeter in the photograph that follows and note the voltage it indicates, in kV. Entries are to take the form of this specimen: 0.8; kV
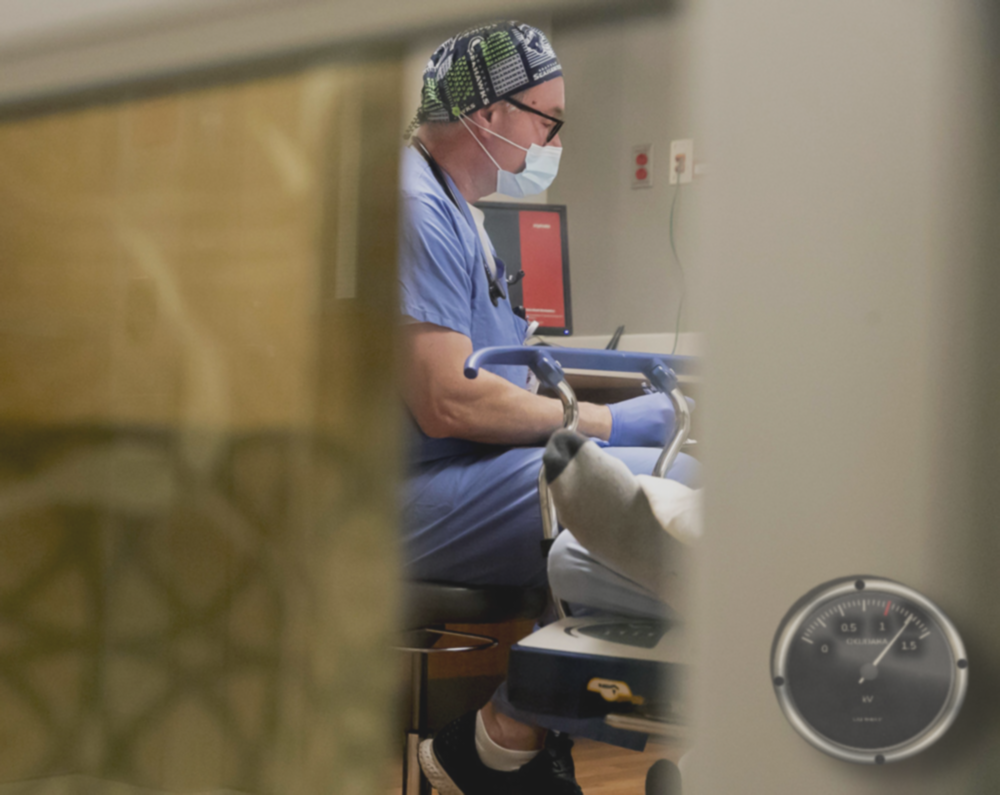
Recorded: 1.25; kV
